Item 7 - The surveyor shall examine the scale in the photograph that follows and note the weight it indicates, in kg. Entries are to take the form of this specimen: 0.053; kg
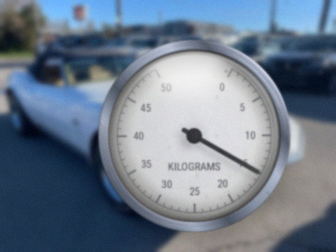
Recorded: 15; kg
